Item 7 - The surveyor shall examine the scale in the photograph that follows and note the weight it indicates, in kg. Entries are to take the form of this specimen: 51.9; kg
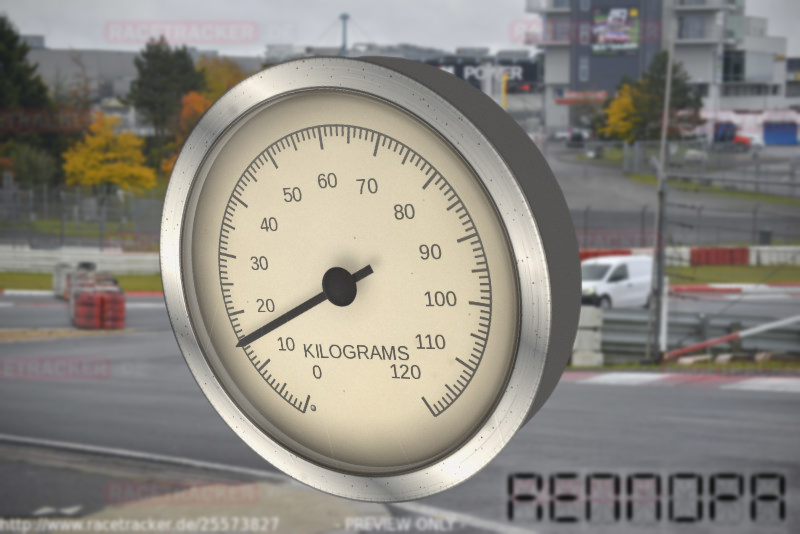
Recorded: 15; kg
